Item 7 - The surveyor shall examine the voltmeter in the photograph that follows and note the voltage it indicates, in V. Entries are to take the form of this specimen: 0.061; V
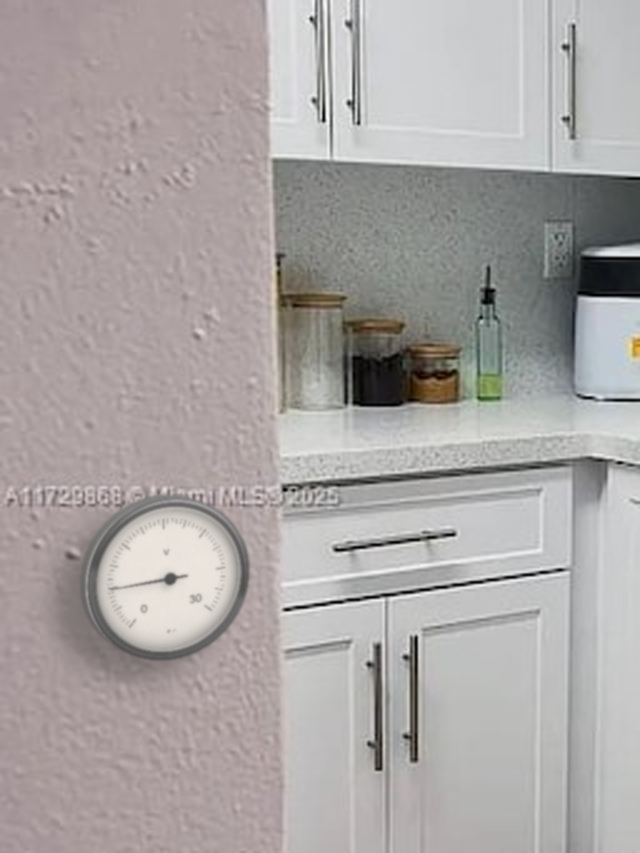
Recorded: 5; V
